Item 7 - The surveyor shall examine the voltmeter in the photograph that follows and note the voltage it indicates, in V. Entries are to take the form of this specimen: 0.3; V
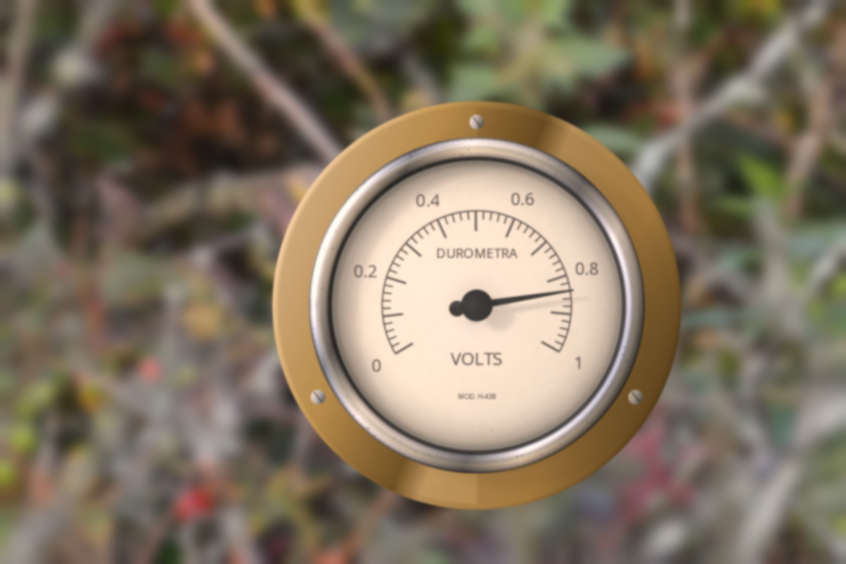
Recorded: 0.84; V
